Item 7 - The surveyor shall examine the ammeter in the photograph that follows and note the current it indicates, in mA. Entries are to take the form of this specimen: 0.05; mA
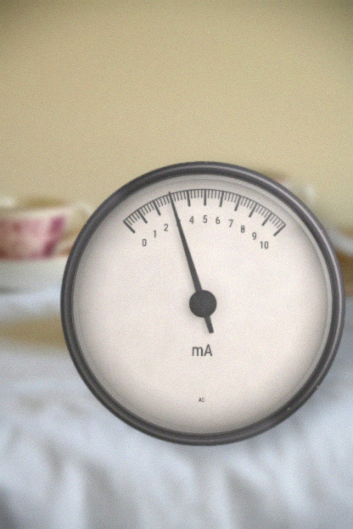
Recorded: 3; mA
